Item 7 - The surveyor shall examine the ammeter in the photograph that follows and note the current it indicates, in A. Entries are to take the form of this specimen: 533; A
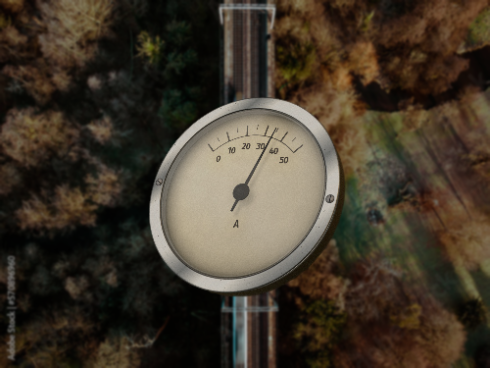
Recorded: 35; A
